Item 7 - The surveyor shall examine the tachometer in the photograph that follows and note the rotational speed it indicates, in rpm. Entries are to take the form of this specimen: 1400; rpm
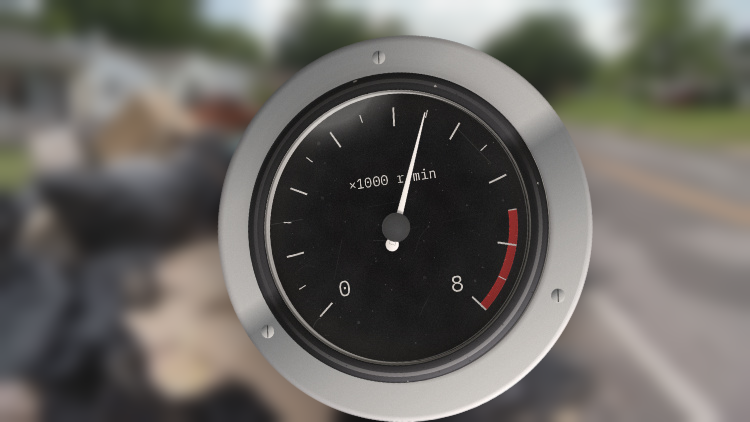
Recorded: 4500; rpm
